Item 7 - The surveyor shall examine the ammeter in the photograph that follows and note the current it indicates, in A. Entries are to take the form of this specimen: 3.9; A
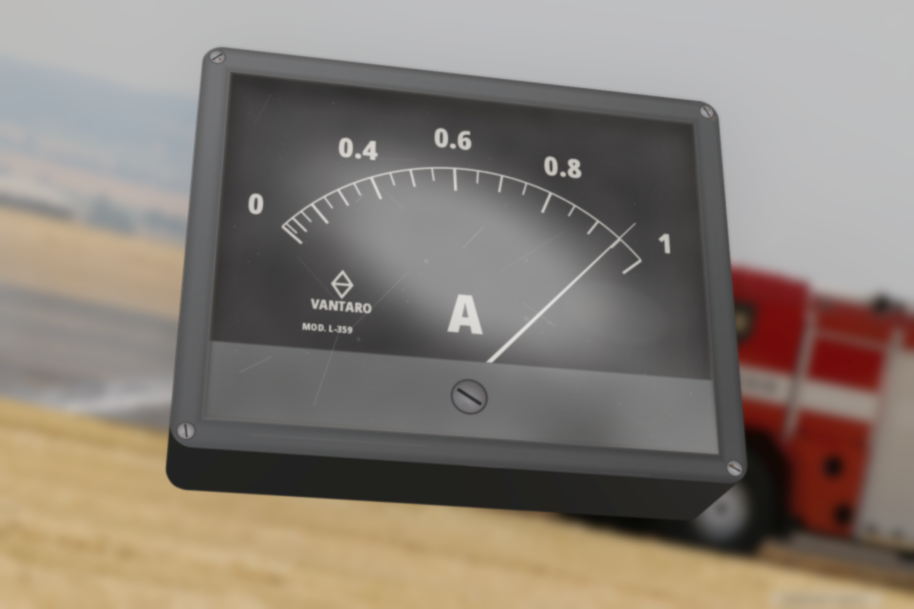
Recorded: 0.95; A
